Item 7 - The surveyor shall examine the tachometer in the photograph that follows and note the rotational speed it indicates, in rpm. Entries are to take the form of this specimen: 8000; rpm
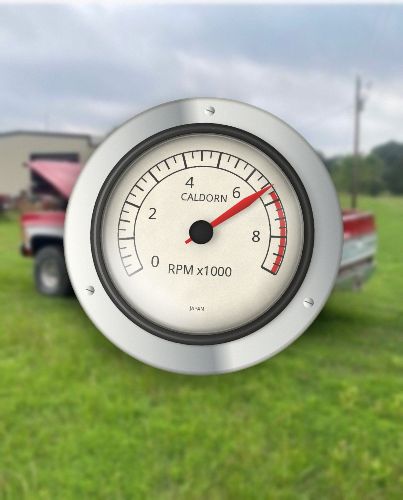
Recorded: 6625; rpm
